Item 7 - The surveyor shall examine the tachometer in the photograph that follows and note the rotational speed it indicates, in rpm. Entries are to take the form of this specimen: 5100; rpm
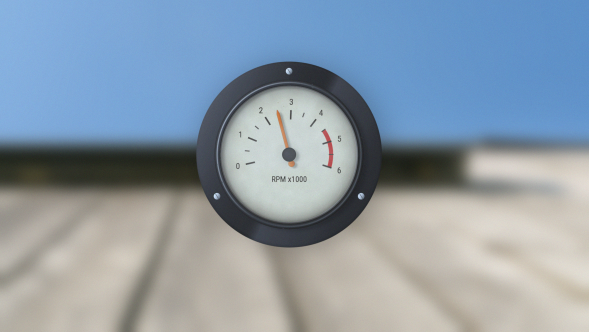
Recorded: 2500; rpm
